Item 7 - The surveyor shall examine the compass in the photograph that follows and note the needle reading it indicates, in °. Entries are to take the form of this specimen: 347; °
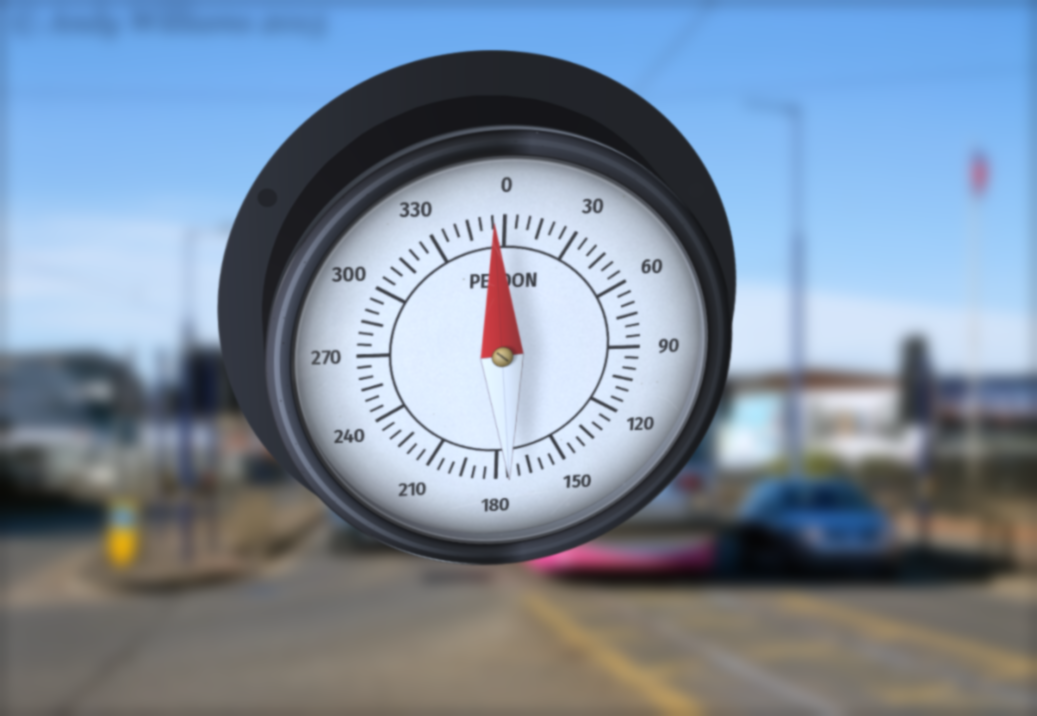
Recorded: 355; °
